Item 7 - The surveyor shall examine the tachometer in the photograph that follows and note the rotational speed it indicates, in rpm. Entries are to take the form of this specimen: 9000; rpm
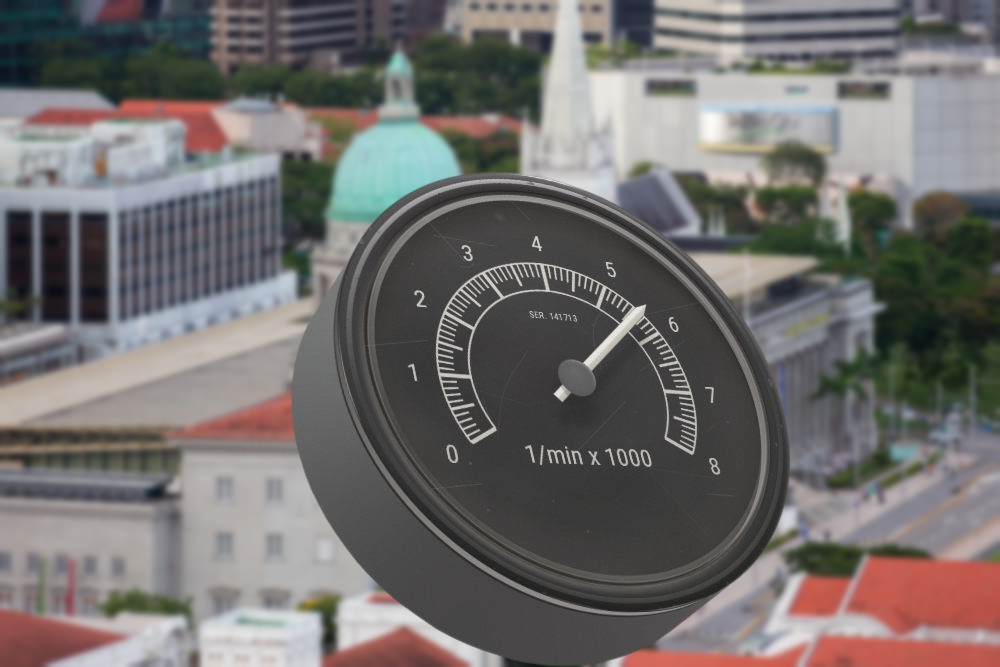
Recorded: 5600; rpm
